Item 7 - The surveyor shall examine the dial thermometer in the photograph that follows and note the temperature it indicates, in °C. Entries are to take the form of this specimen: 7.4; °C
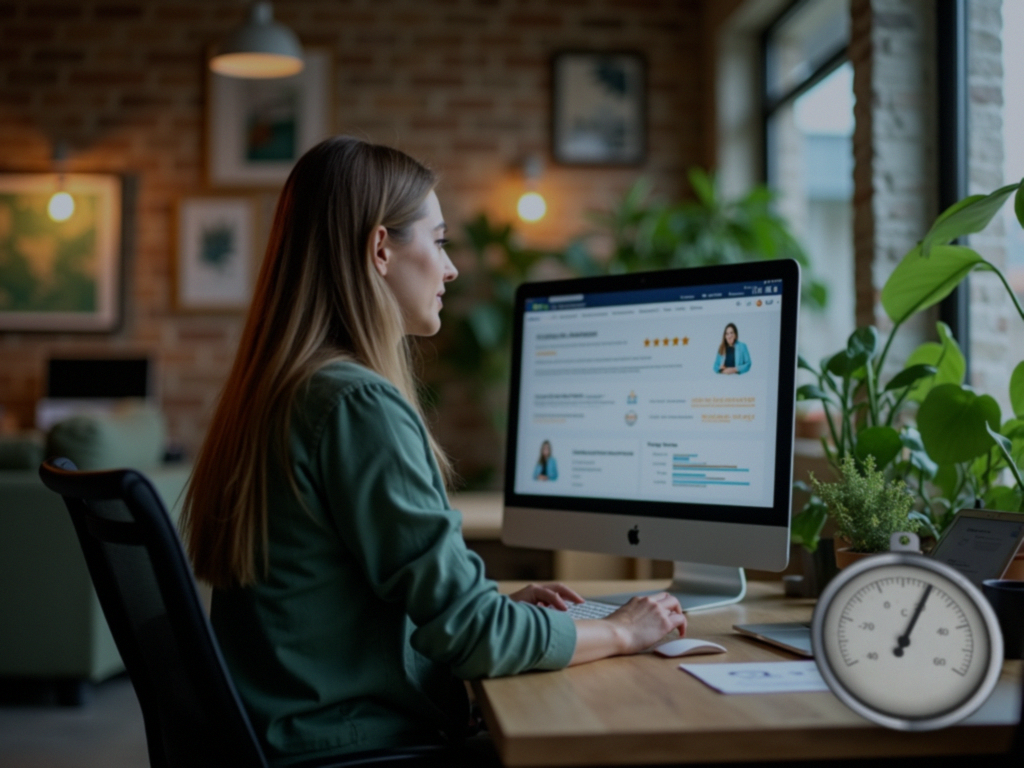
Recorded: 20; °C
